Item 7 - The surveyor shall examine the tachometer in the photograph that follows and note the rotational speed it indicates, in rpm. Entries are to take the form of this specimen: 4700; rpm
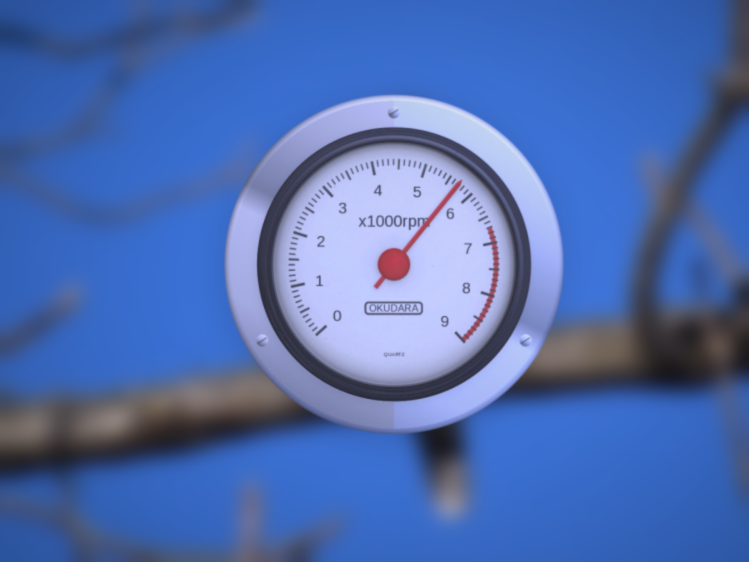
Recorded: 5700; rpm
